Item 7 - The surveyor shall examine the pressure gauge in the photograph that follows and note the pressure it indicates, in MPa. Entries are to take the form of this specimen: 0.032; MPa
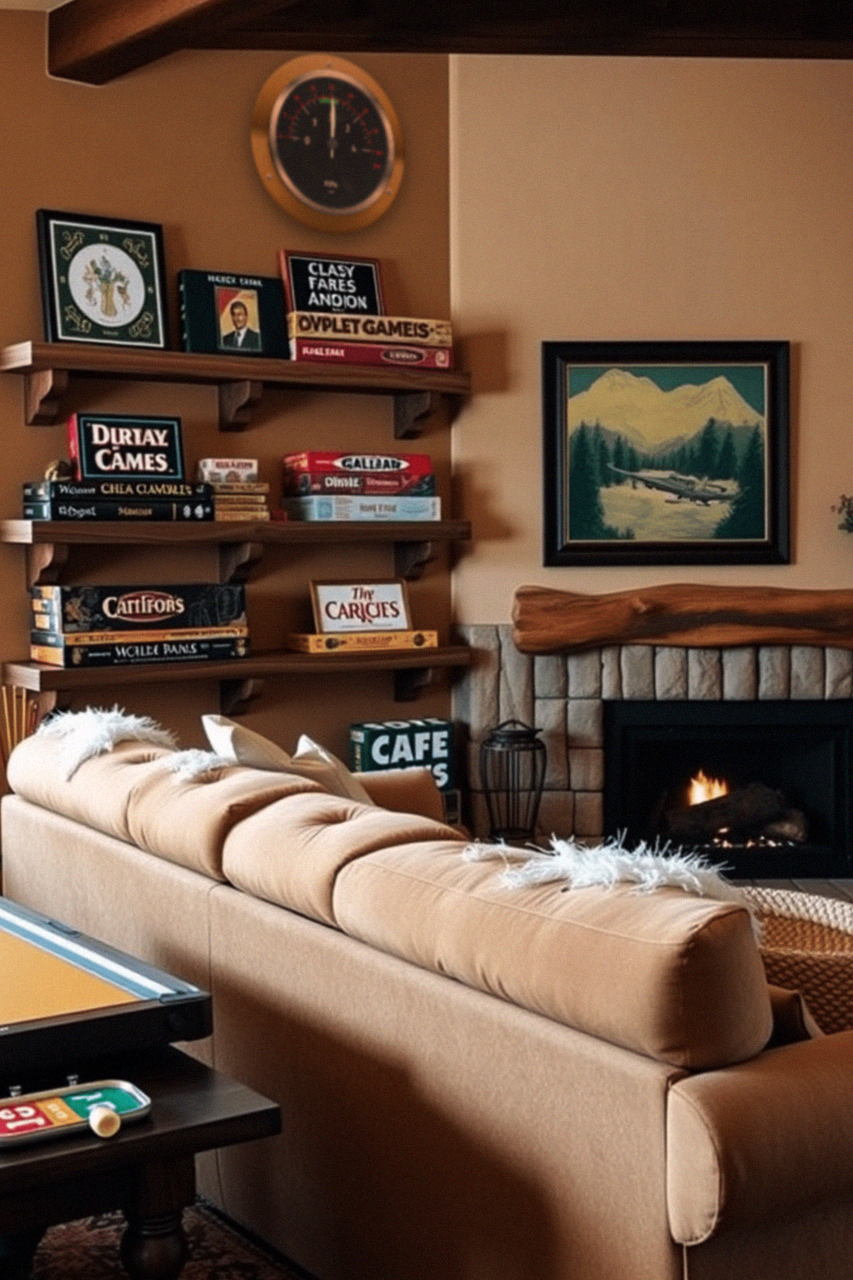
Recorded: 2; MPa
